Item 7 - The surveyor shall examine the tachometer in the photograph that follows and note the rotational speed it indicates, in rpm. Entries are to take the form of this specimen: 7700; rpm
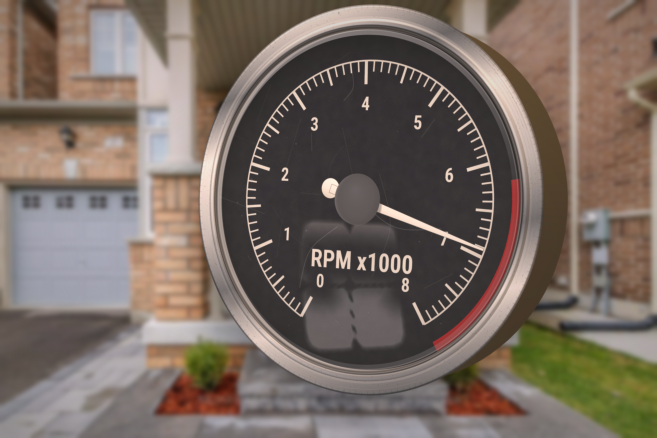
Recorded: 6900; rpm
